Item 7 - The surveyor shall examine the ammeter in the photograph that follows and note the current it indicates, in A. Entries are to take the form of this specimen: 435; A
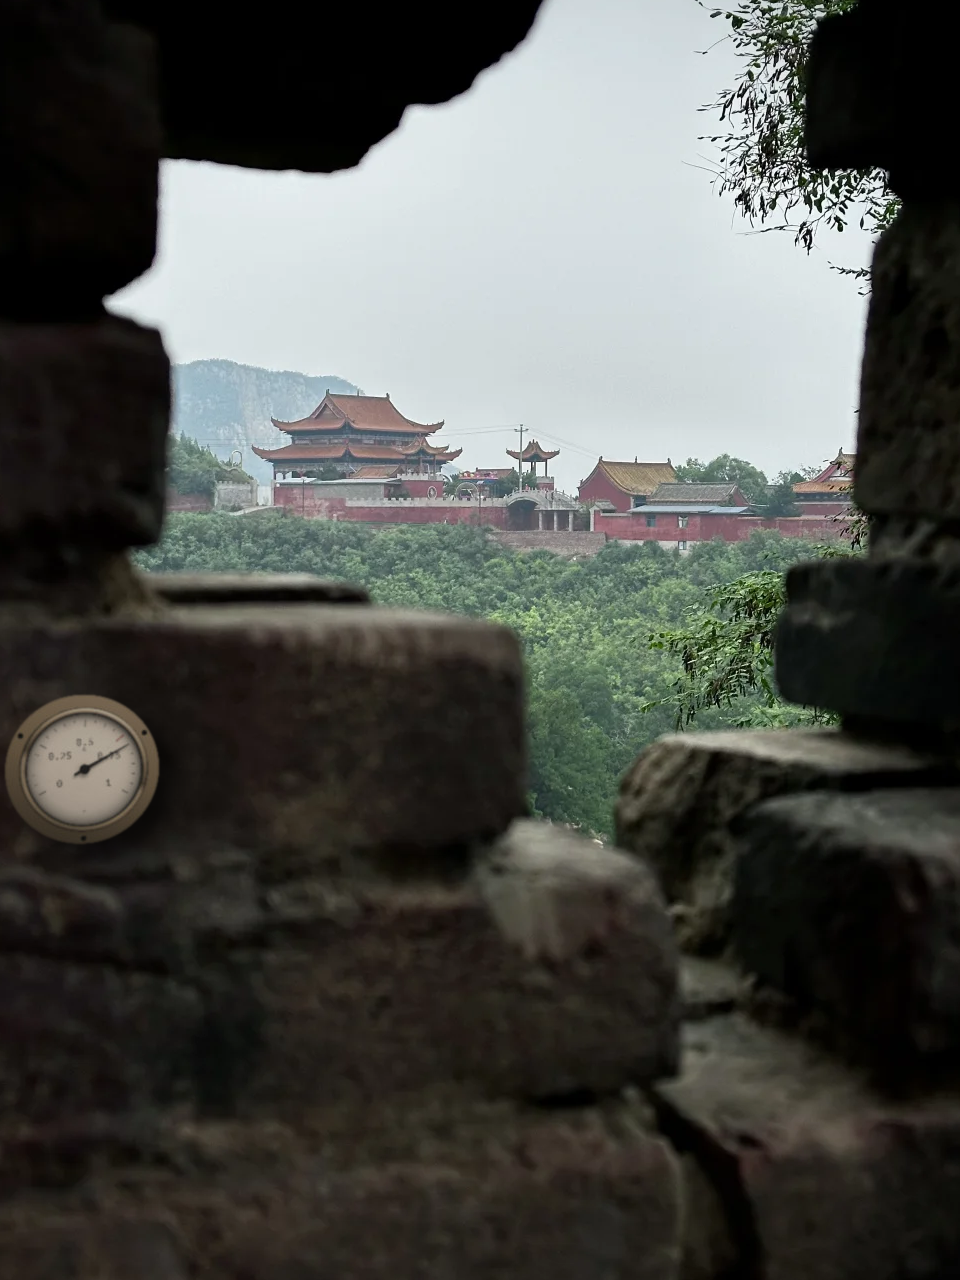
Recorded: 0.75; A
